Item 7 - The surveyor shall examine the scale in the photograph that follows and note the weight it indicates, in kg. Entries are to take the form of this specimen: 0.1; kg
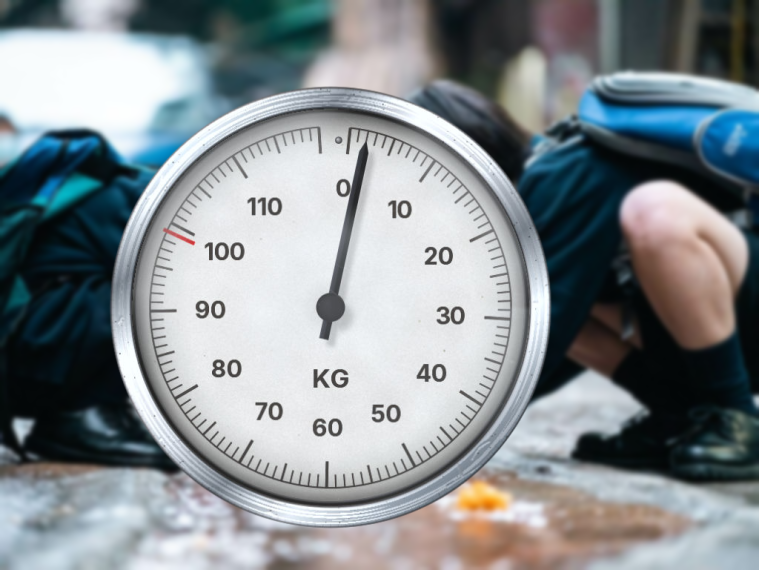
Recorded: 2; kg
